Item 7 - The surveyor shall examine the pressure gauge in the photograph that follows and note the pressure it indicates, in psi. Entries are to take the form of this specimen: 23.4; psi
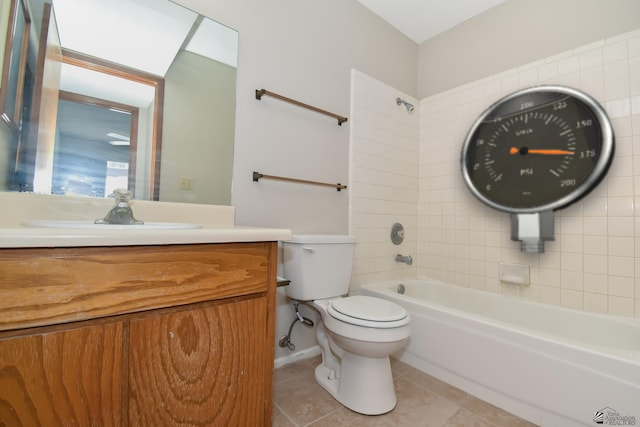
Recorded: 175; psi
